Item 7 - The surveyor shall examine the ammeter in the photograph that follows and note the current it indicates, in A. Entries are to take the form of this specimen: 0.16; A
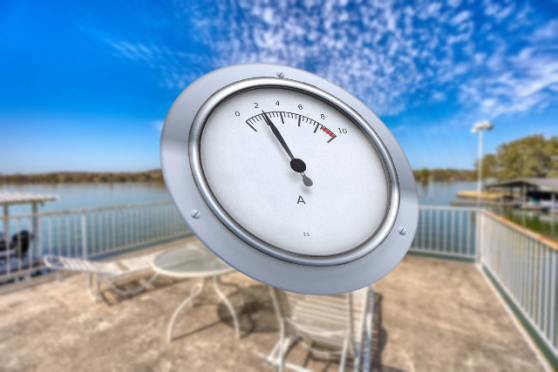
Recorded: 2; A
